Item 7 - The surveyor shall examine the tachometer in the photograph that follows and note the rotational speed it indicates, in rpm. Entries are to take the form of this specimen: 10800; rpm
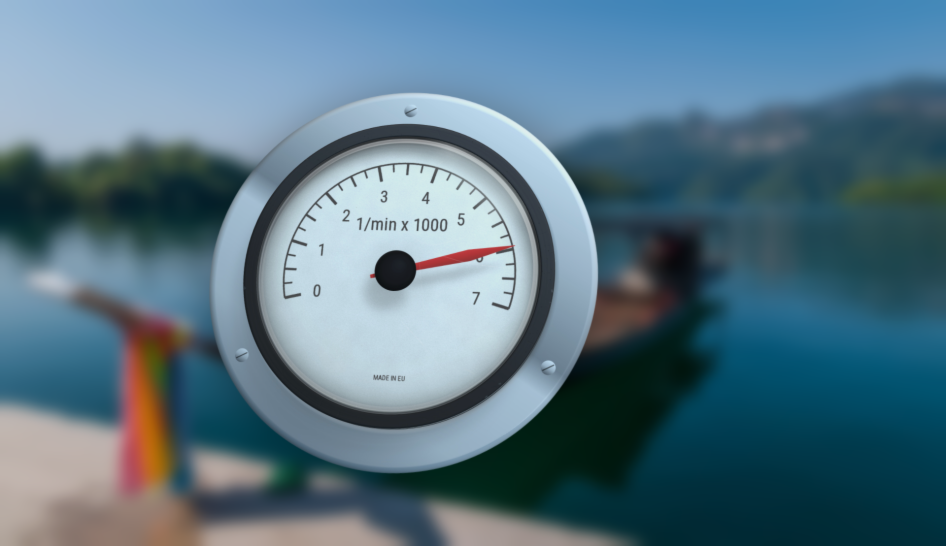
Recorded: 6000; rpm
